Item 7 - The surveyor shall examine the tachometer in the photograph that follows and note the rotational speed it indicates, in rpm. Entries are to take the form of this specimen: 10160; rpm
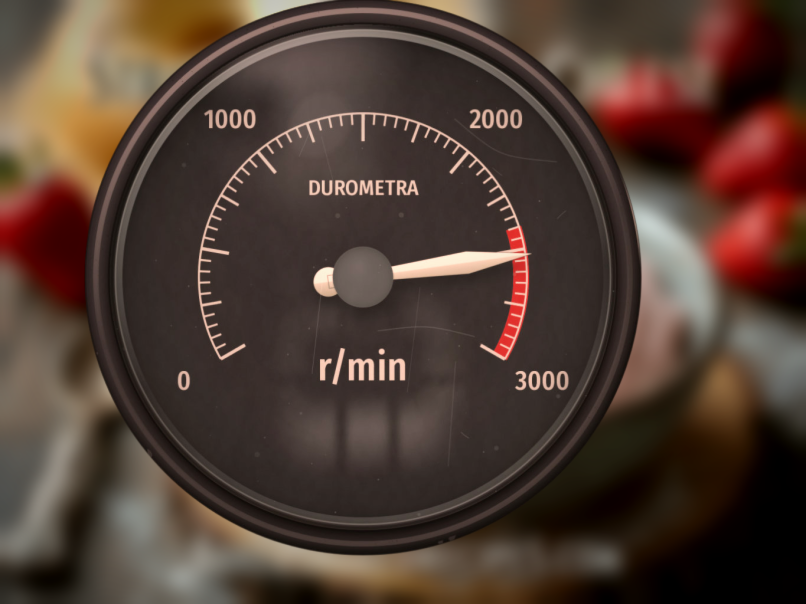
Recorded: 2525; rpm
